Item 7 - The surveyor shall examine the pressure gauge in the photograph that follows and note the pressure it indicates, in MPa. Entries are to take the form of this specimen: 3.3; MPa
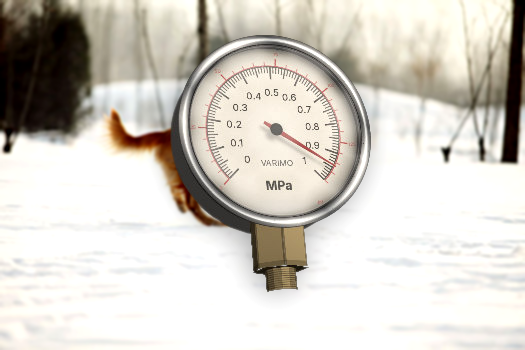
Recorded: 0.95; MPa
